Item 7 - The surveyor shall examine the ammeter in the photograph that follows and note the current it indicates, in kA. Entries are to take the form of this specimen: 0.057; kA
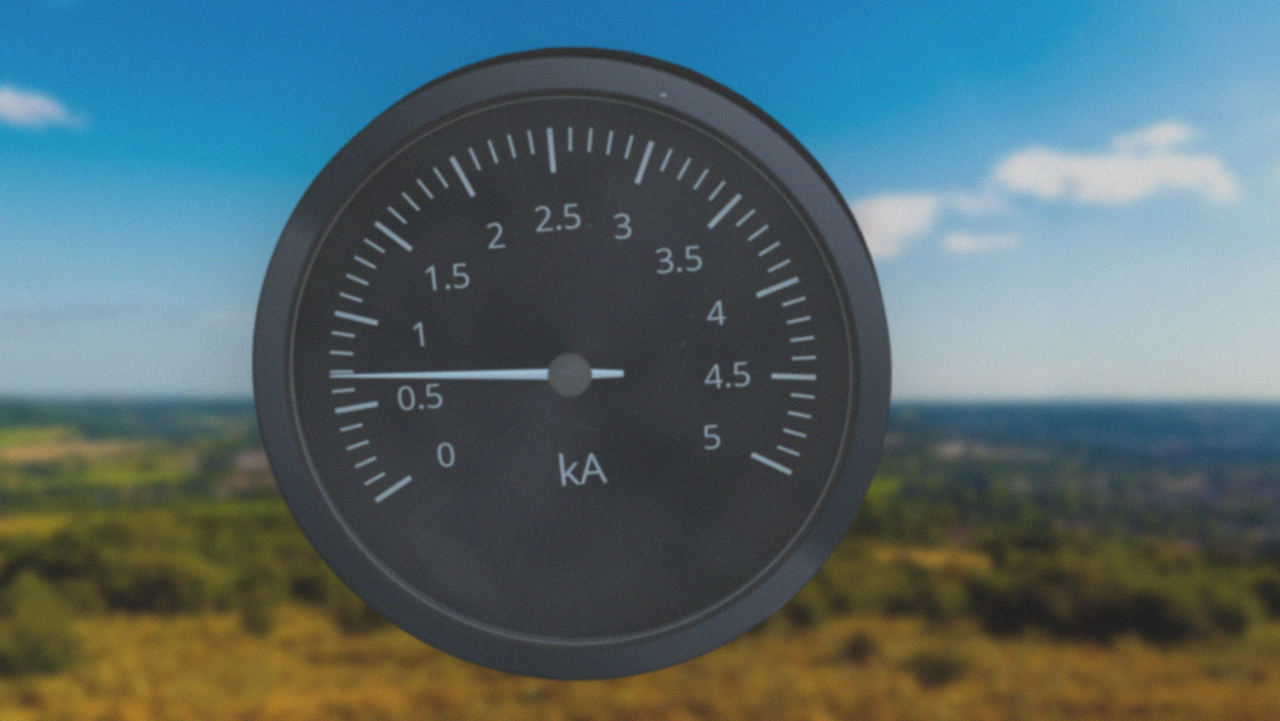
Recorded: 0.7; kA
